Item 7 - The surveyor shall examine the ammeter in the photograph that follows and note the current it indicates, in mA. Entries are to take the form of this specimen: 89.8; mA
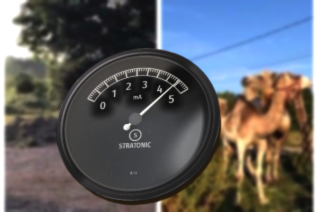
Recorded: 4.5; mA
